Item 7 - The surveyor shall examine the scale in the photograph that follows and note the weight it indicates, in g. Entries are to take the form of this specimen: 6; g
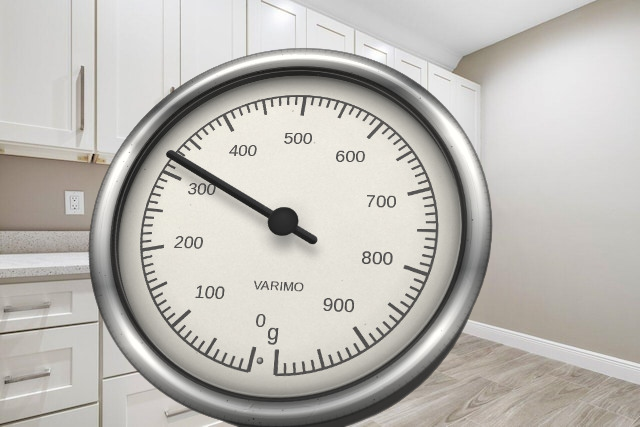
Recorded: 320; g
